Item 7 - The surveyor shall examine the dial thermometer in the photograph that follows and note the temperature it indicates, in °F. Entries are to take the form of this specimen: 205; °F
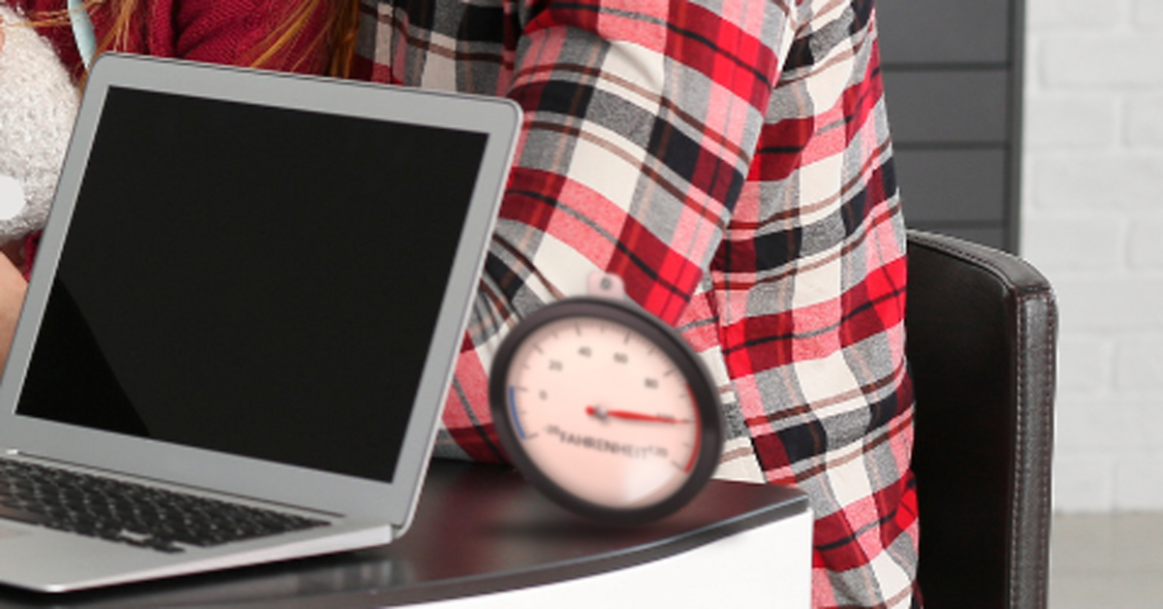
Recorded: 100; °F
